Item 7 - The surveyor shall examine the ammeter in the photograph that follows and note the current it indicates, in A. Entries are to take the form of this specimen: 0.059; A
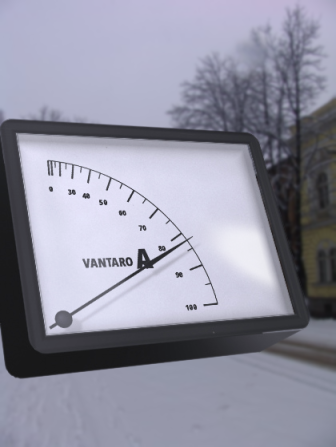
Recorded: 82.5; A
